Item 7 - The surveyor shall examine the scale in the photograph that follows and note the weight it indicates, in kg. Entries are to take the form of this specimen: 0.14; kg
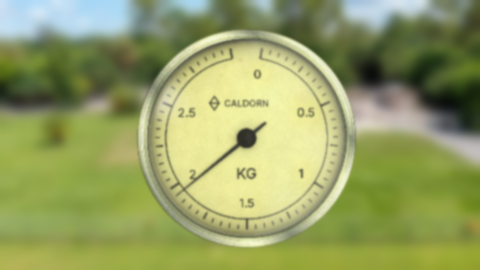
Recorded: 1.95; kg
